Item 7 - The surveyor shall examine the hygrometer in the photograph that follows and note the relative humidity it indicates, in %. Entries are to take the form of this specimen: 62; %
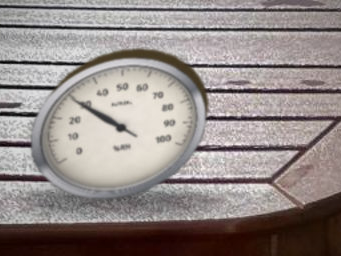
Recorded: 30; %
